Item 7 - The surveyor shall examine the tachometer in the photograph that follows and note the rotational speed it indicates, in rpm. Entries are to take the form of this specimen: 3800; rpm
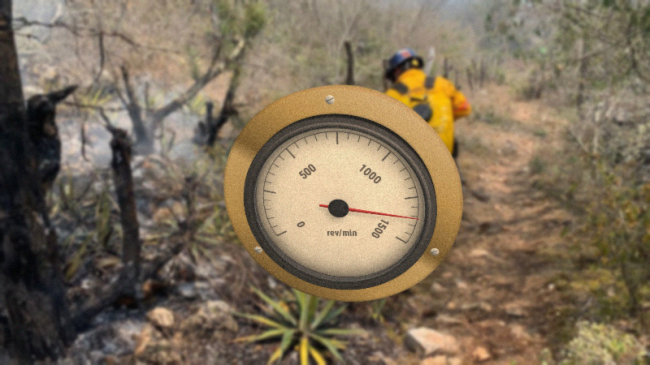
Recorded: 1350; rpm
